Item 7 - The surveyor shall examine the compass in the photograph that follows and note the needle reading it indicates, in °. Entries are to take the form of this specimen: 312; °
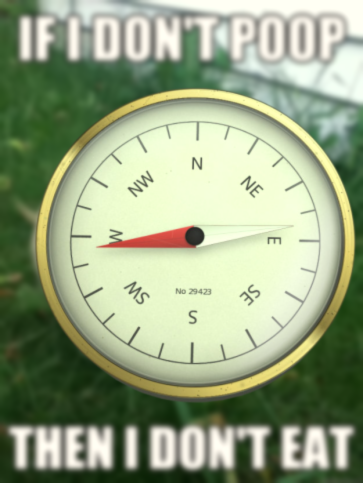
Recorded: 262.5; °
